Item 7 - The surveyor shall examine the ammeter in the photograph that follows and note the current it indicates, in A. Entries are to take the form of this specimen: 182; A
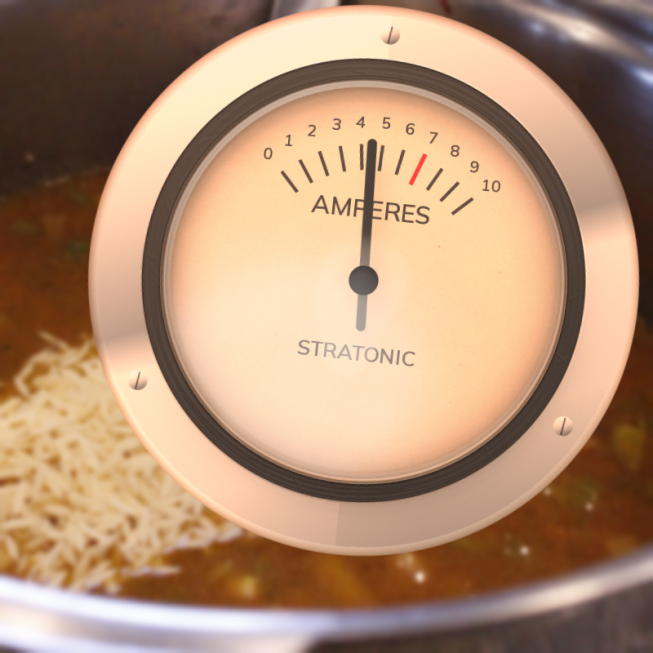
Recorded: 4.5; A
